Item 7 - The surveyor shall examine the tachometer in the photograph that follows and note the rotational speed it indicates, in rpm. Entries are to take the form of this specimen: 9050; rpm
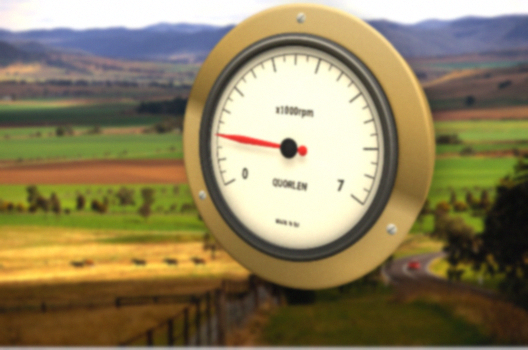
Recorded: 1000; rpm
